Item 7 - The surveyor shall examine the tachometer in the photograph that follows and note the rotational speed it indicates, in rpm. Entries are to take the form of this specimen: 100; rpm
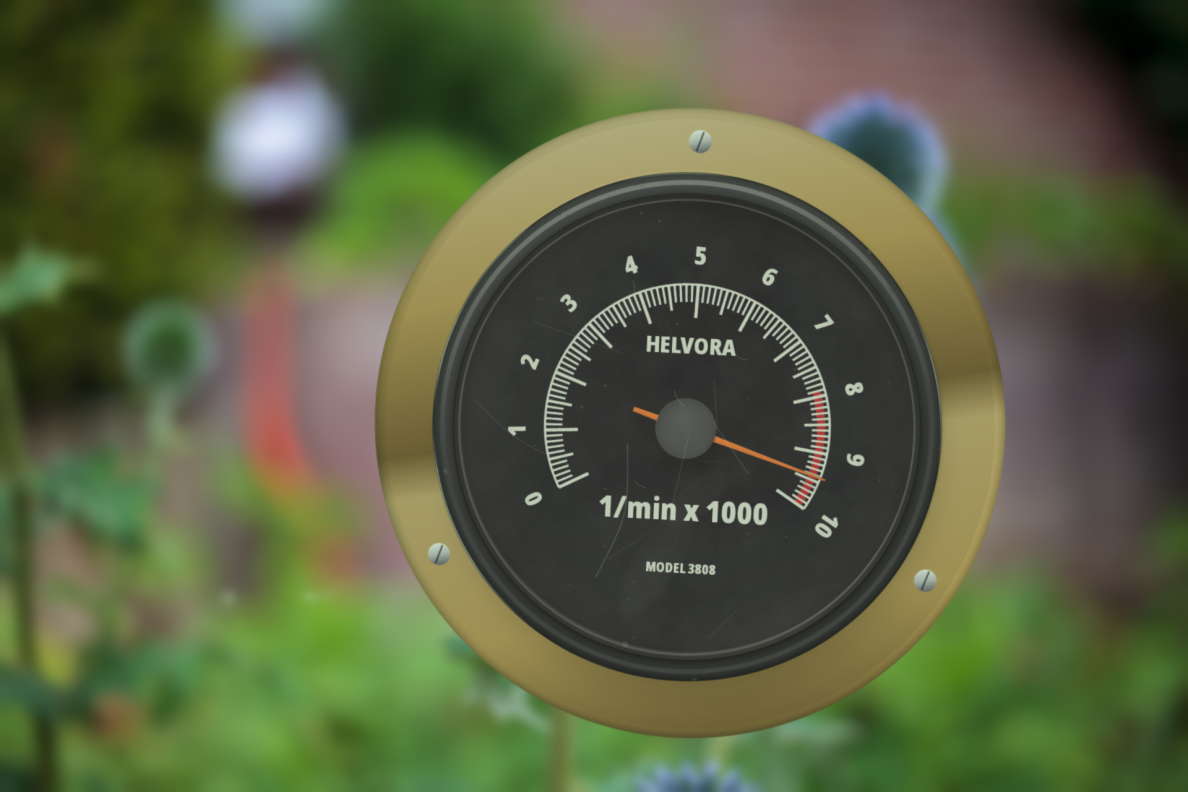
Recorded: 9400; rpm
